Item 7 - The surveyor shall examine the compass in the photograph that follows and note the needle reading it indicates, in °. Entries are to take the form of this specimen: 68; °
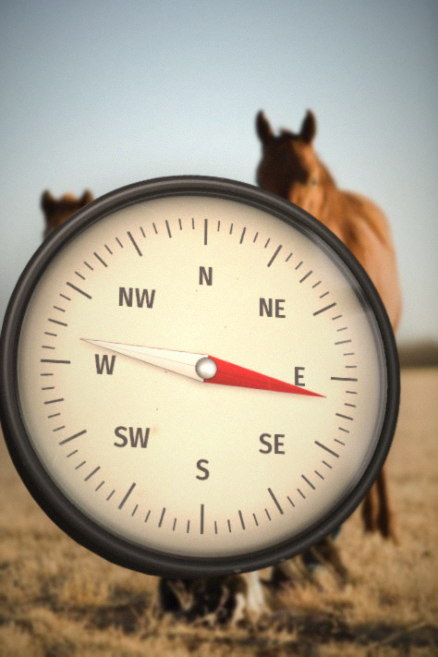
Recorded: 100; °
